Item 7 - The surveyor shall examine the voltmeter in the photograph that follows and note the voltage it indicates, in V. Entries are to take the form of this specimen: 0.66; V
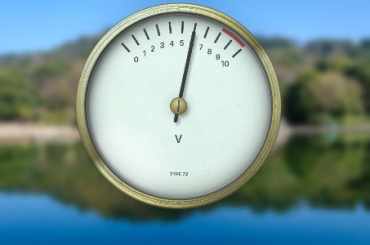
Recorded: 6; V
